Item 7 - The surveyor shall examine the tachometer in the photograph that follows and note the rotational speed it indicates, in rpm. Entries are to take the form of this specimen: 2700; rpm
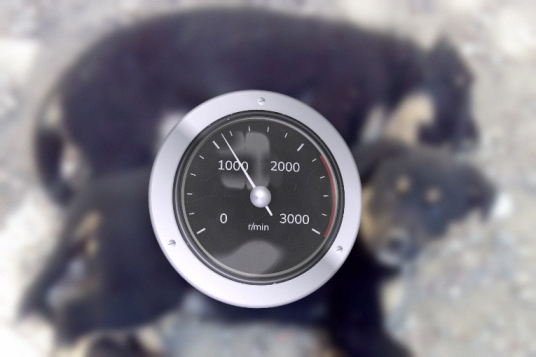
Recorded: 1100; rpm
